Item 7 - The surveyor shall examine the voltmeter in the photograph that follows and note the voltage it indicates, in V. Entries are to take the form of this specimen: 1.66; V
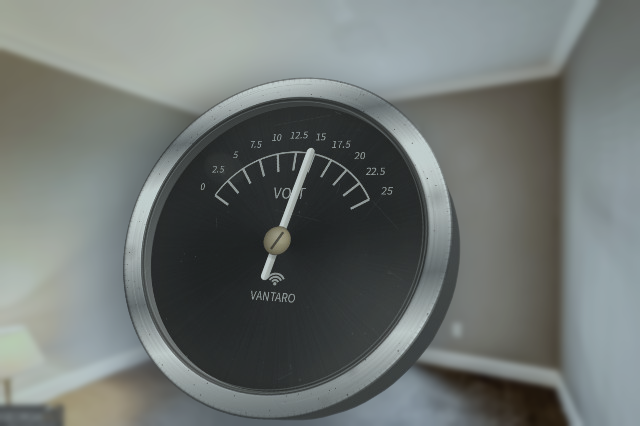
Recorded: 15; V
